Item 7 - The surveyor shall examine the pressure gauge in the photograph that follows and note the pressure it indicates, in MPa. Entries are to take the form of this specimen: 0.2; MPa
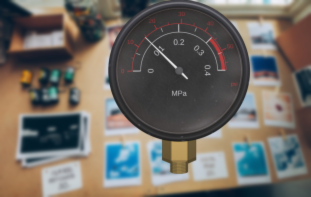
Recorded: 0.1; MPa
